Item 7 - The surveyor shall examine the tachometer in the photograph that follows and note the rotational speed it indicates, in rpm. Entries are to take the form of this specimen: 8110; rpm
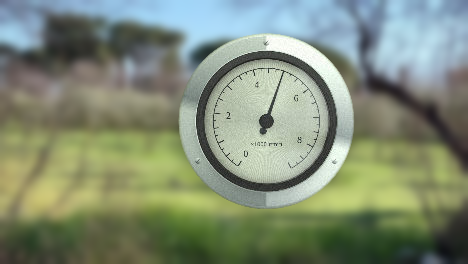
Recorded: 5000; rpm
